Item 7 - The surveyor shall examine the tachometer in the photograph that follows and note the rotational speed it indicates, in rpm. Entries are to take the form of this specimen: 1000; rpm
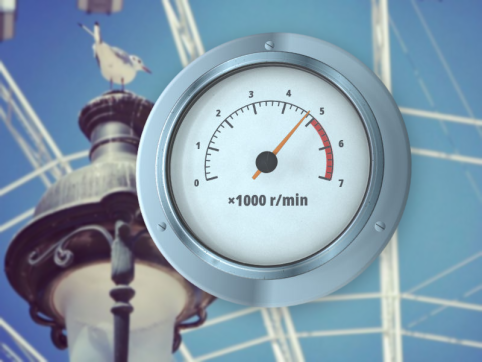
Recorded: 4800; rpm
